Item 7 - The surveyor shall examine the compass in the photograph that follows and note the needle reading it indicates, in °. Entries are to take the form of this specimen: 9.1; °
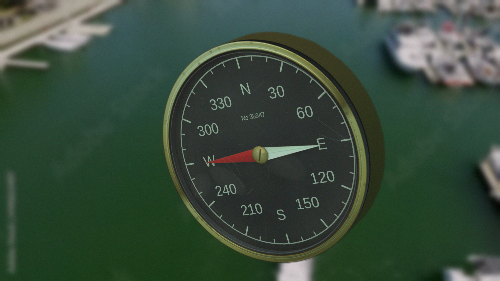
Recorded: 270; °
